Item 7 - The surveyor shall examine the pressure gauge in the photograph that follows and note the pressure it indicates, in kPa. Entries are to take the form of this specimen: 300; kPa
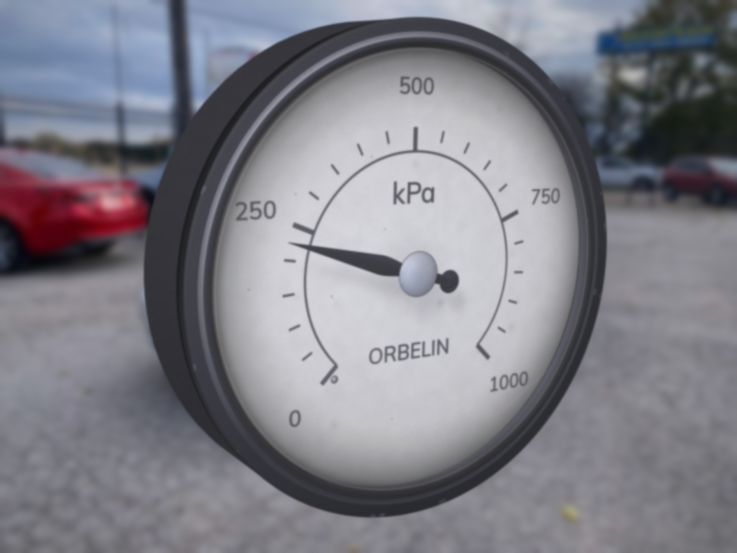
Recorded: 225; kPa
